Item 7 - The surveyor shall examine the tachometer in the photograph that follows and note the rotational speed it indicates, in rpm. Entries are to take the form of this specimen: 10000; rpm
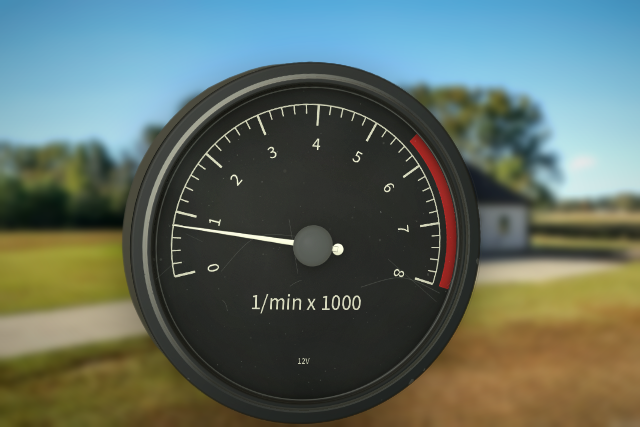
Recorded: 800; rpm
